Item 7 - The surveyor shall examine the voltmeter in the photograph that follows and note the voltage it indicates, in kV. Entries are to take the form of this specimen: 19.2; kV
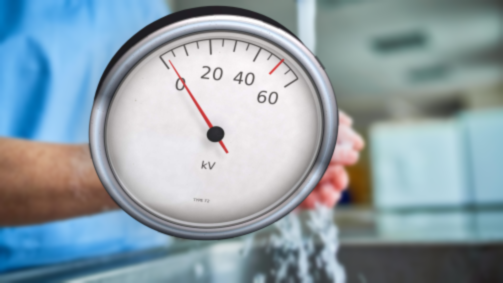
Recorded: 2.5; kV
